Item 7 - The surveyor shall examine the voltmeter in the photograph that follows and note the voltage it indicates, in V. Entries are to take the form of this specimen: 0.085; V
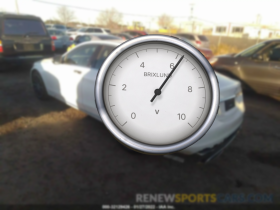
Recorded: 6.25; V
